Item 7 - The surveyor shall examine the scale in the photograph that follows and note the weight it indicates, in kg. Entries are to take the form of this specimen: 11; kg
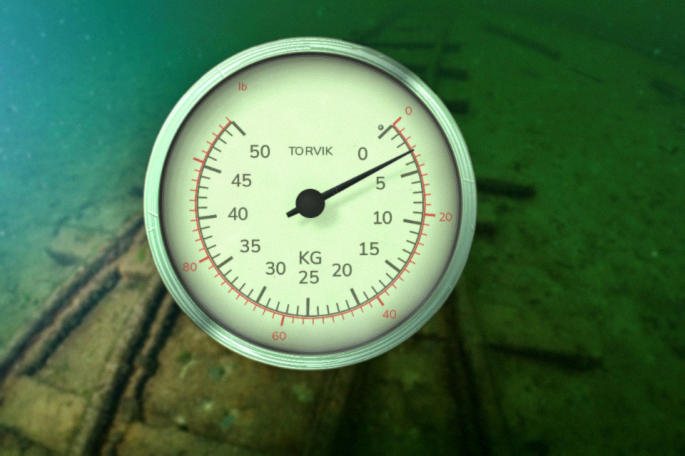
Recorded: 3; kg
